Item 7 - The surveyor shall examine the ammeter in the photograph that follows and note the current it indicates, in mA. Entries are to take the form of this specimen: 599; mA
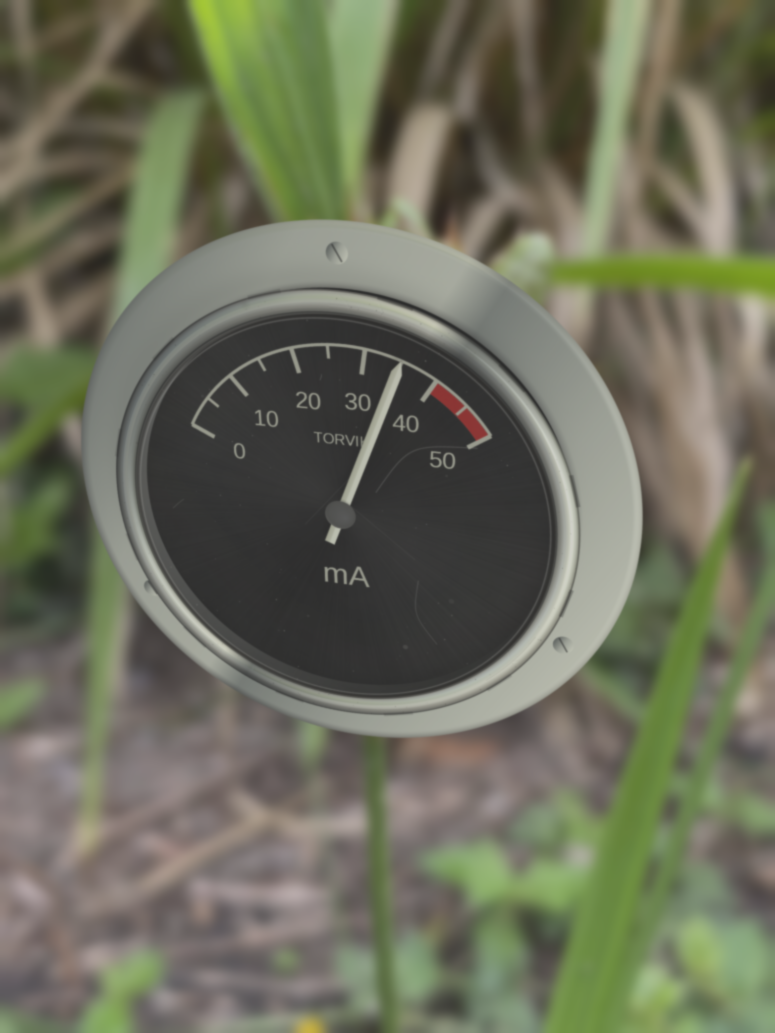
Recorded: 35; mA
